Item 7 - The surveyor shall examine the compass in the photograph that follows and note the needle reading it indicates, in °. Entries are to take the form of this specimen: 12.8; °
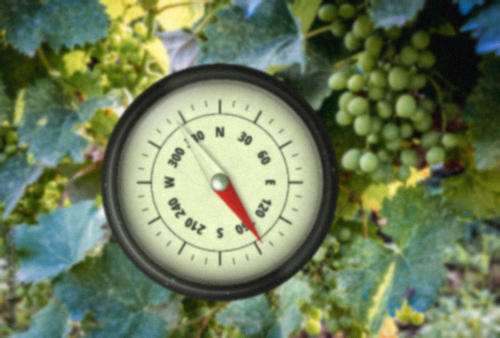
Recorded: 145; °
